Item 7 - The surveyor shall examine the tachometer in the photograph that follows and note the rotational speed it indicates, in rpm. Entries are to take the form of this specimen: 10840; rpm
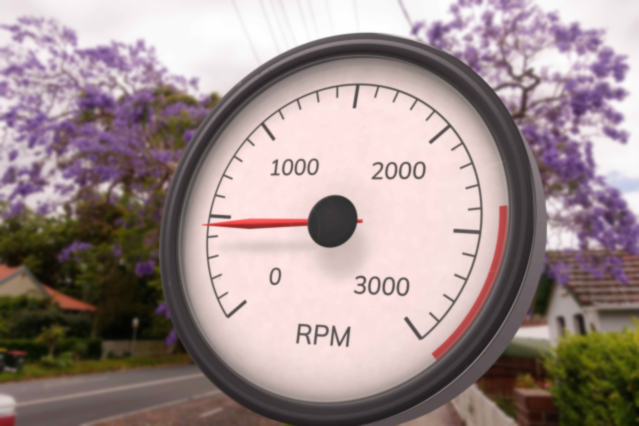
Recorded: 450; rpm
